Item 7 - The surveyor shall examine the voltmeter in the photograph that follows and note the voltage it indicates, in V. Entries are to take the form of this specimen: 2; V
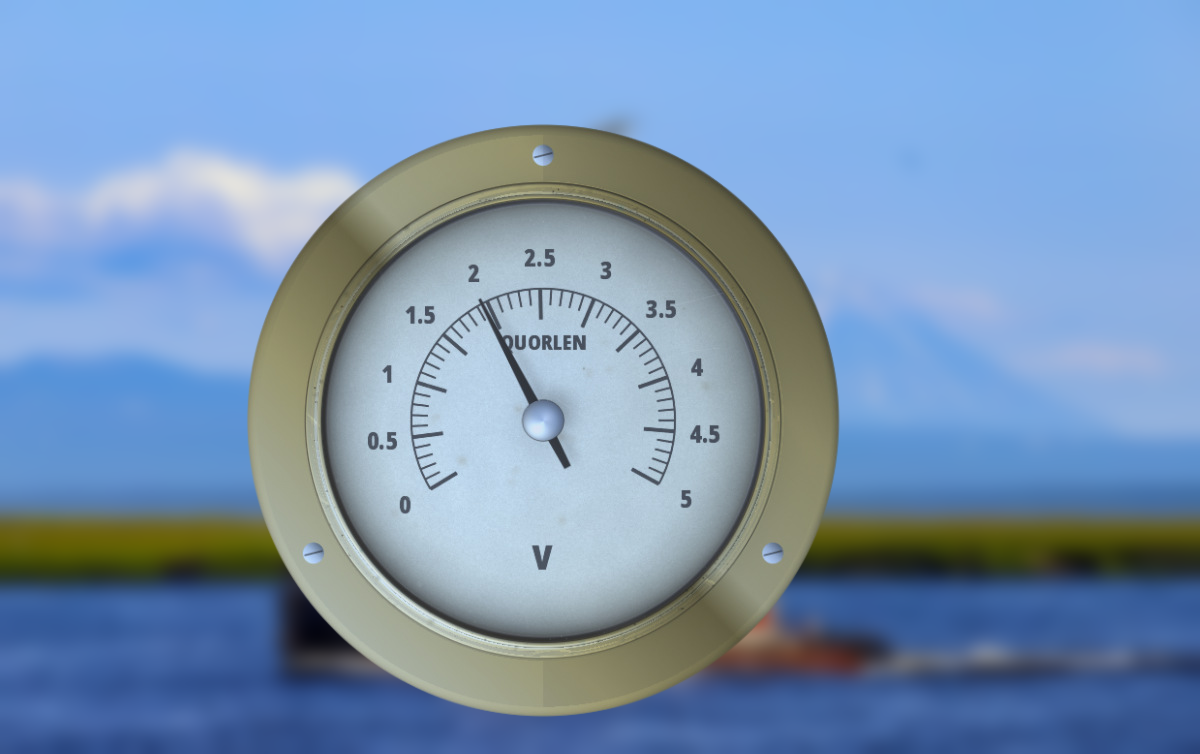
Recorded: 1.95; V
